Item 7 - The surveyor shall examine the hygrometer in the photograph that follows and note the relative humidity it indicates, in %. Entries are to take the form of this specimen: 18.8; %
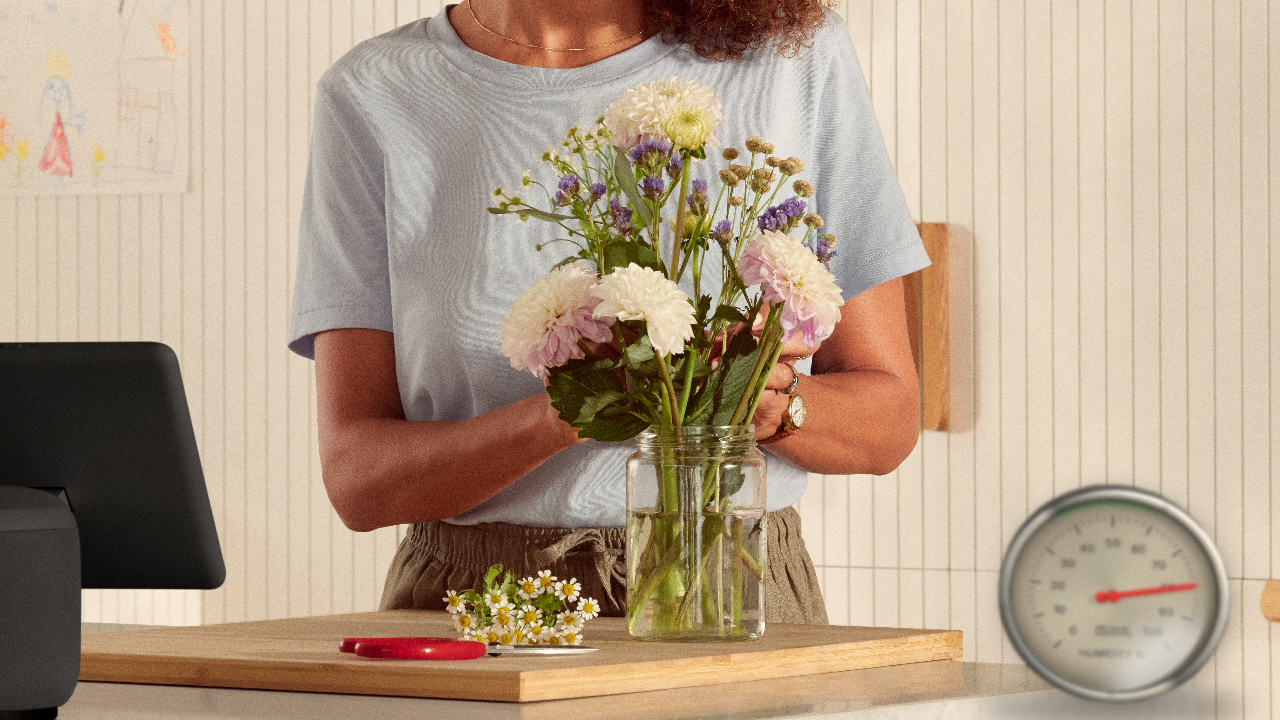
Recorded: 80; %
